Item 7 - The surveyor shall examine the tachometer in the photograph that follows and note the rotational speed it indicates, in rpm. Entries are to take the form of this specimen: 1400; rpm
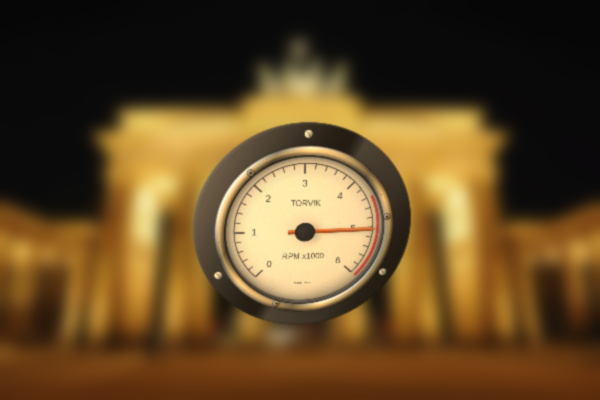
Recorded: 5000; rpm
